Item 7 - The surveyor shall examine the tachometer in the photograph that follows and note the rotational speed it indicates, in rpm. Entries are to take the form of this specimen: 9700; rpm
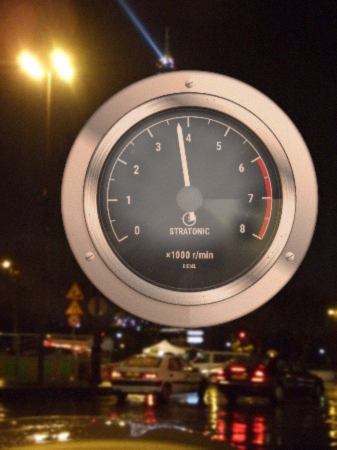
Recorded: 3750; rpm
